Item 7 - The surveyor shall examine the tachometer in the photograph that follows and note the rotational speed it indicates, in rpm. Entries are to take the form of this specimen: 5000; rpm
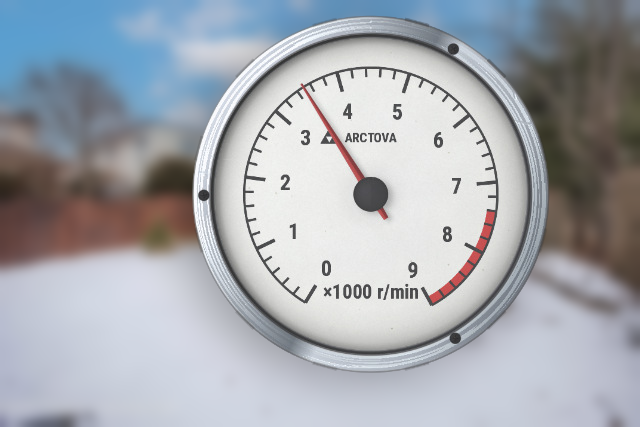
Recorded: 3500; rpm
